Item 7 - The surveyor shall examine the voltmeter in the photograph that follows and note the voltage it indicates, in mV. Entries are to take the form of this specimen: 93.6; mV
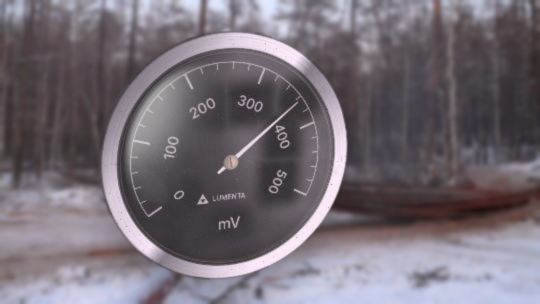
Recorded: 360; mV
